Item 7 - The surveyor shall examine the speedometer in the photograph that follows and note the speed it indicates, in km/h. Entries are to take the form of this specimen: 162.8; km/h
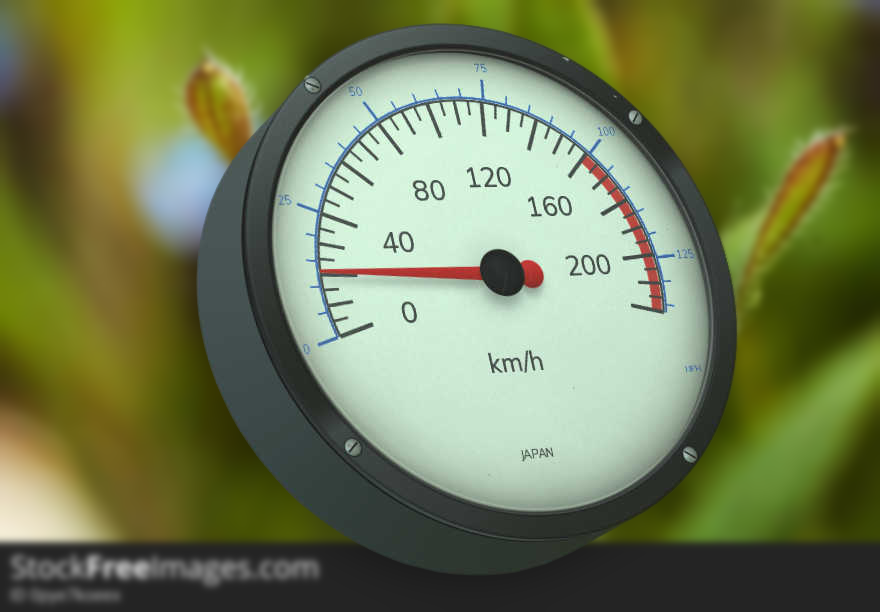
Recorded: 20; km/h
